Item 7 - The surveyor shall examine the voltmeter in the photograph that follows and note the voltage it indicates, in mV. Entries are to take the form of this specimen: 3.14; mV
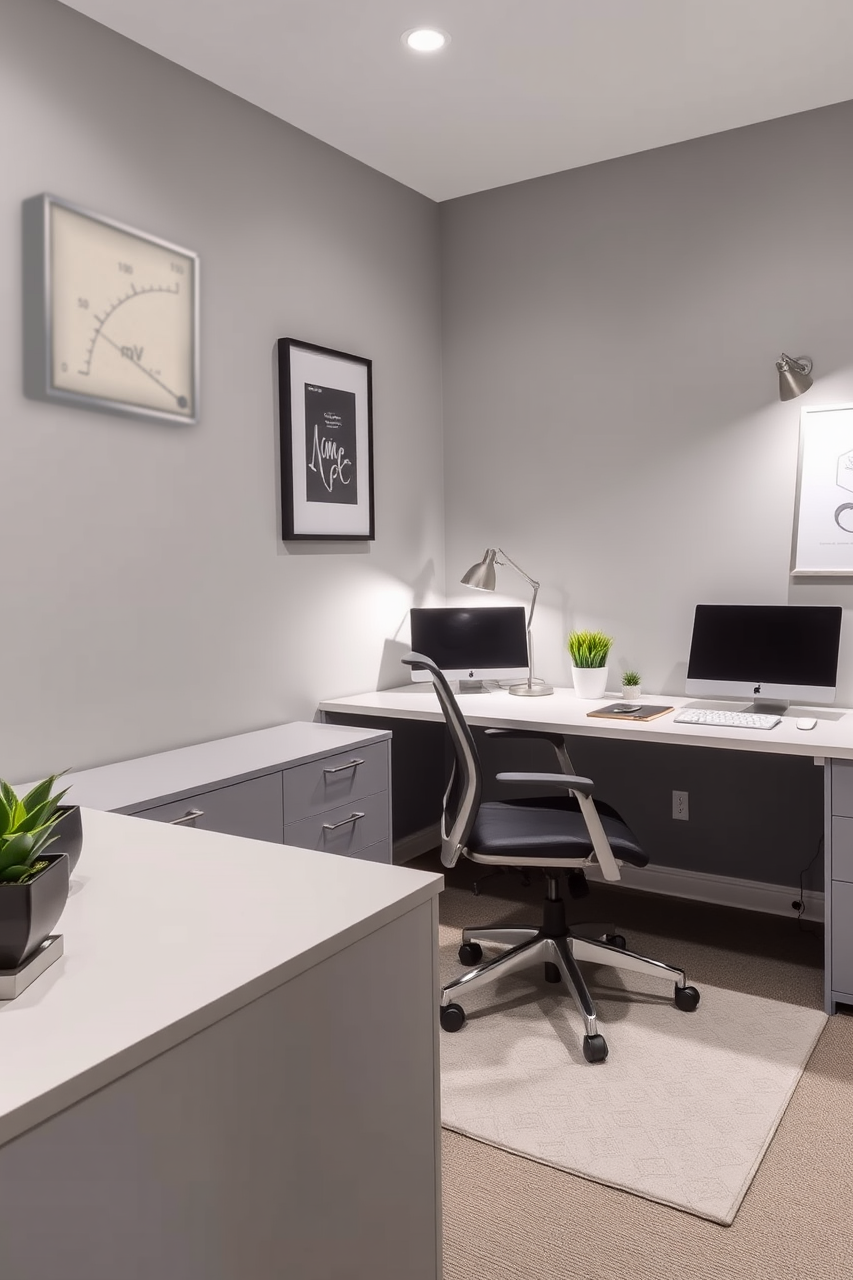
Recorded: 40; mV
